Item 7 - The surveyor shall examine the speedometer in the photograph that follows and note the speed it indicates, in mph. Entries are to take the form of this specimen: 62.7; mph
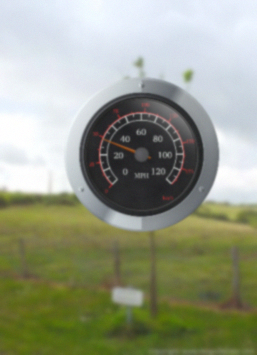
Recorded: 30; mph
